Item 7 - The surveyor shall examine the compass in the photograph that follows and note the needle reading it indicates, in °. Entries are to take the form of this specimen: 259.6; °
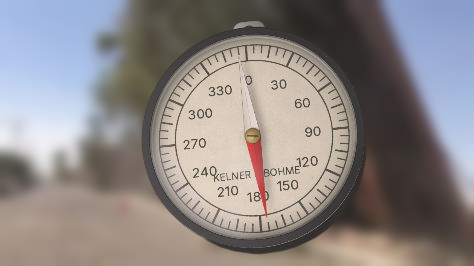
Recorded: 175; °
